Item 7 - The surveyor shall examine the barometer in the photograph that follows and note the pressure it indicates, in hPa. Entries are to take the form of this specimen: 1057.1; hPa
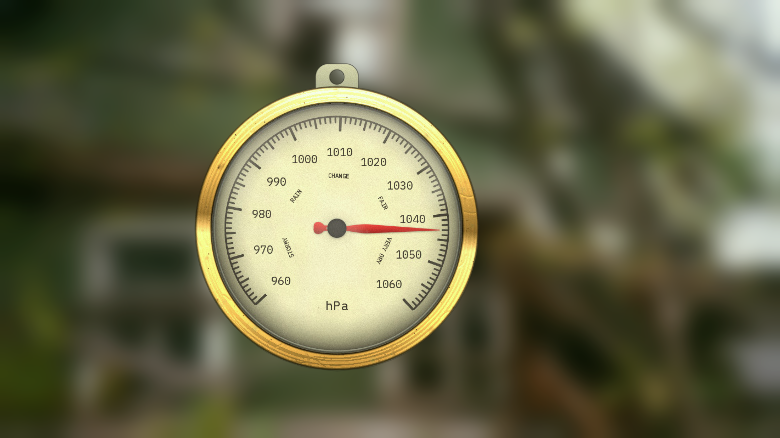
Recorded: 1043; hPa
